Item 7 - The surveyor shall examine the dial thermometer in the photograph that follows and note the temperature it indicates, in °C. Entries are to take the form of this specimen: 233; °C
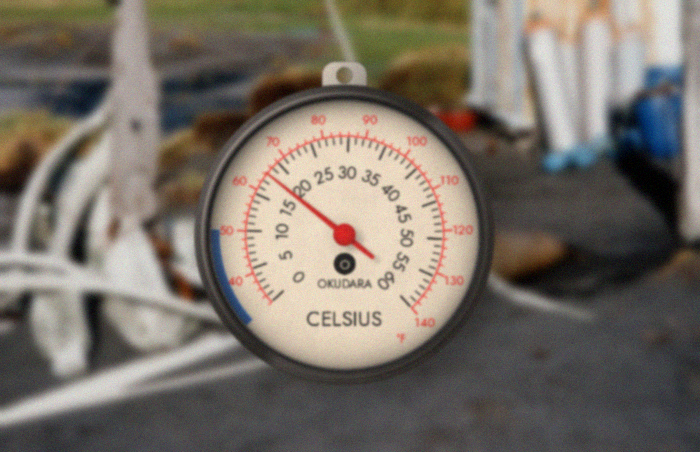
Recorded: 18; °C
